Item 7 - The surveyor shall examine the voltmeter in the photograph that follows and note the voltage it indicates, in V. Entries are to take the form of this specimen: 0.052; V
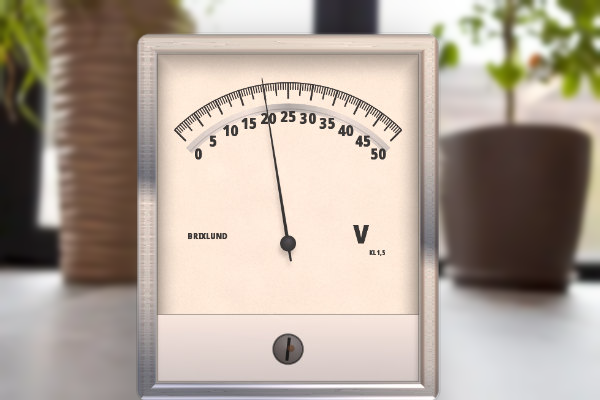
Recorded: 20; V
